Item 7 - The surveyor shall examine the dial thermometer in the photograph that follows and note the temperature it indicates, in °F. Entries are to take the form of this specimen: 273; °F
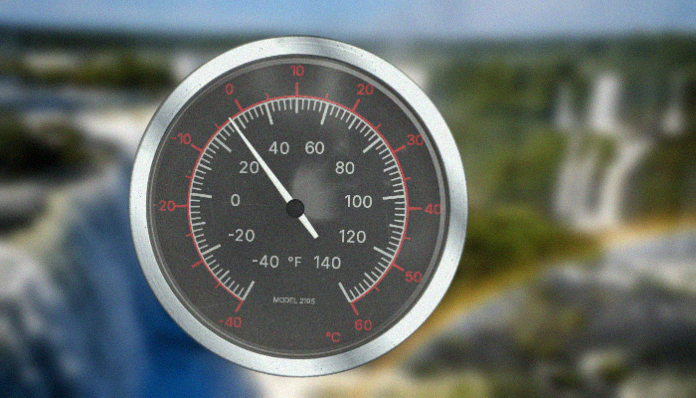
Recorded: 28; °F
